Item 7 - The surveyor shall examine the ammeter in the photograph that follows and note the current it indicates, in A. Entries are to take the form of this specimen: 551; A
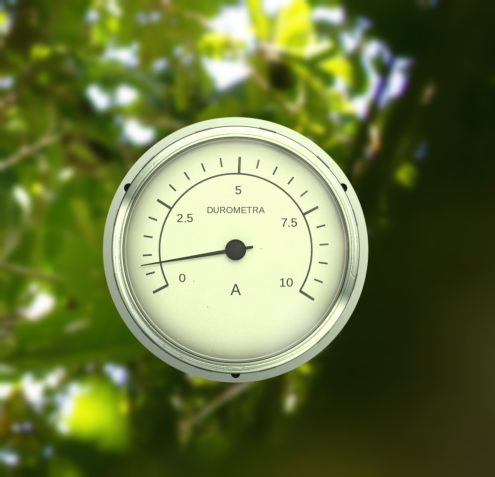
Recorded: 0.75; A
